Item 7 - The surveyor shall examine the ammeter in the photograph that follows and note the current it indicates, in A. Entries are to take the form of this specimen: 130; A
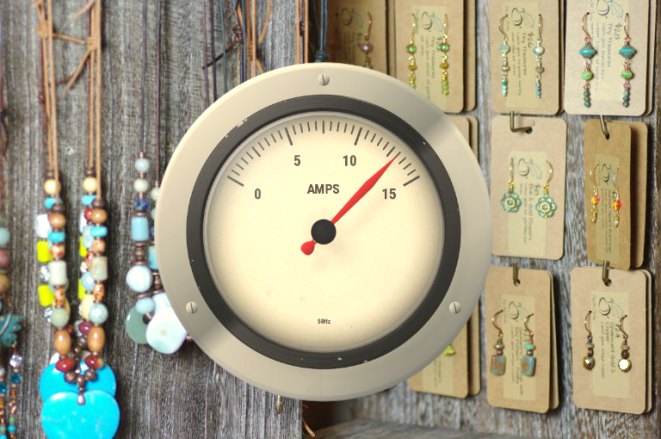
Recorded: 13; A
